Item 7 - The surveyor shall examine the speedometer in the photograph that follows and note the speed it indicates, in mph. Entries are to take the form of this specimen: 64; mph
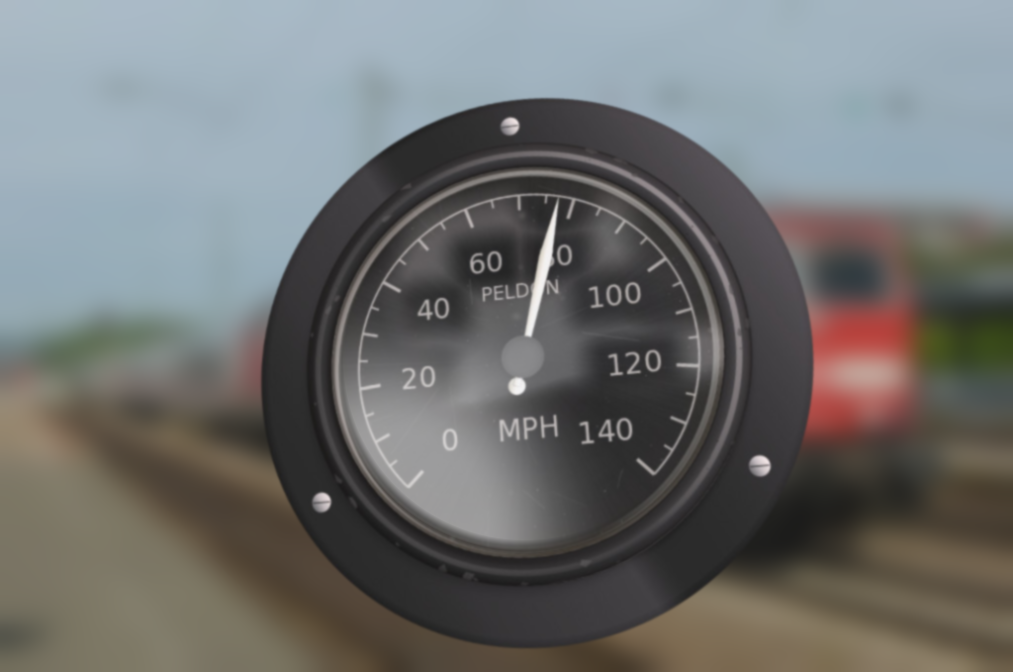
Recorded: 77.5; mph
